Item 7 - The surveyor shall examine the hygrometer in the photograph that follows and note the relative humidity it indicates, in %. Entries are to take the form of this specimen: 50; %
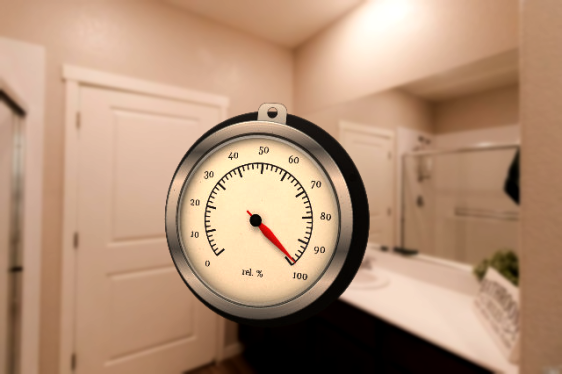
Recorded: 98; %
